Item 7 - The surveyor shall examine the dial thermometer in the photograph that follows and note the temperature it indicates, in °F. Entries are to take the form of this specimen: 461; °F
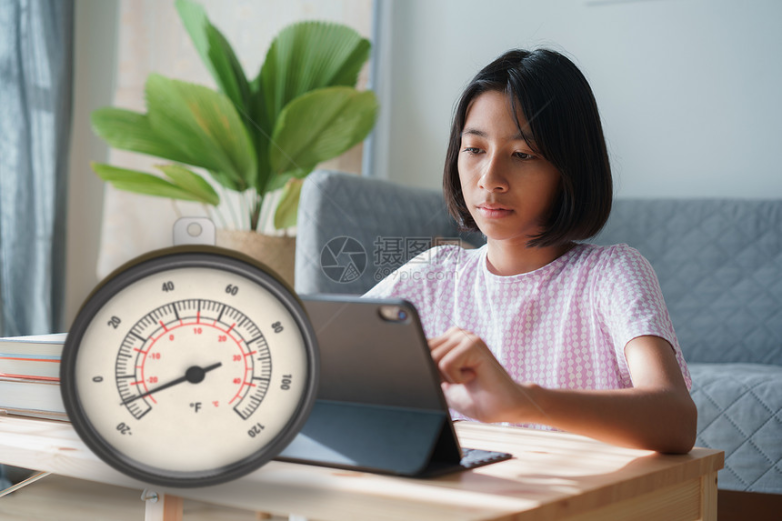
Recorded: -10; °F
